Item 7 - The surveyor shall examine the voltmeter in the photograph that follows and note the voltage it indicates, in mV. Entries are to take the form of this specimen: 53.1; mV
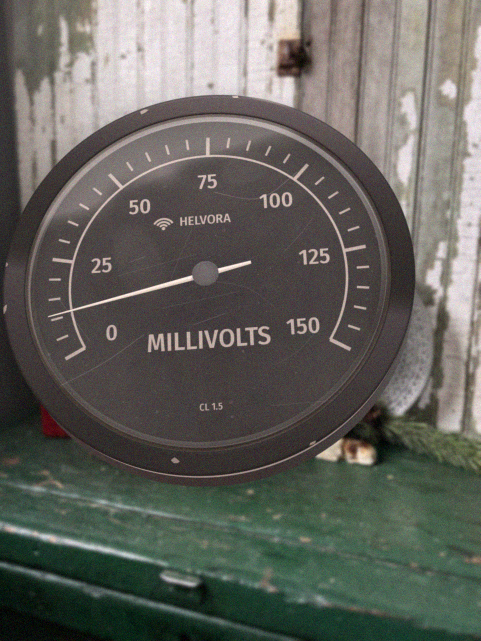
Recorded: 10; mV
